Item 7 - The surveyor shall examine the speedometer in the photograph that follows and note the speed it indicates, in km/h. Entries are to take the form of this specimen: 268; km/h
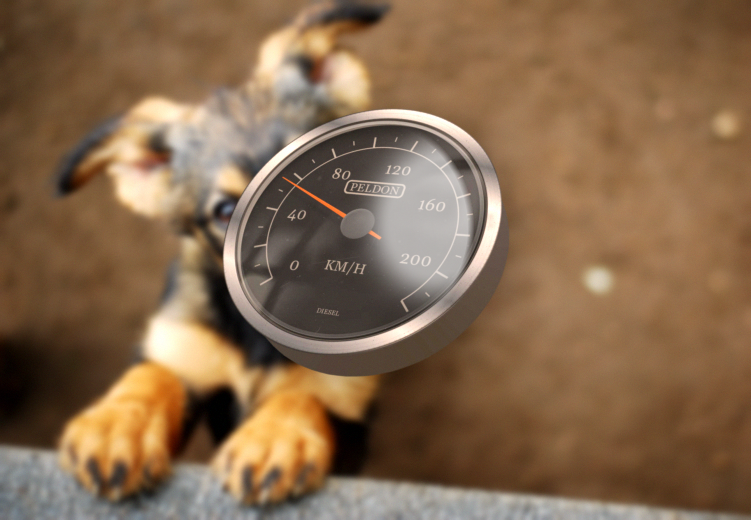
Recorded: 55; km/h
